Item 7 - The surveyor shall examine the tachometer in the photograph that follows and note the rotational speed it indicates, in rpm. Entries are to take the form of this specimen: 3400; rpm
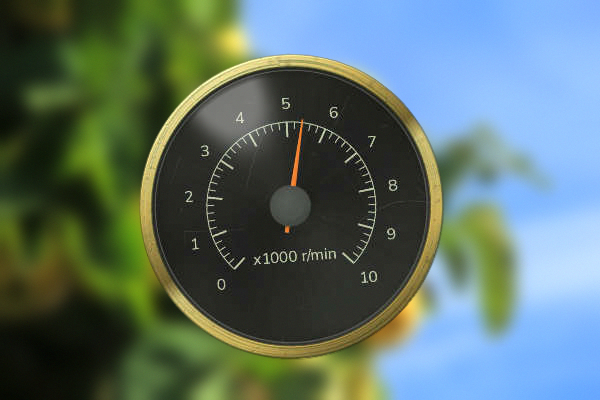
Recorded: 5400; rpm
